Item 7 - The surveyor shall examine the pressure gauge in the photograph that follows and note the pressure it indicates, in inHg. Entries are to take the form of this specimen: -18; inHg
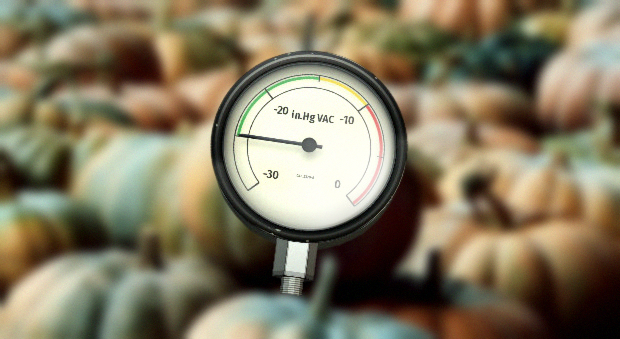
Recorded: -25; inHg
